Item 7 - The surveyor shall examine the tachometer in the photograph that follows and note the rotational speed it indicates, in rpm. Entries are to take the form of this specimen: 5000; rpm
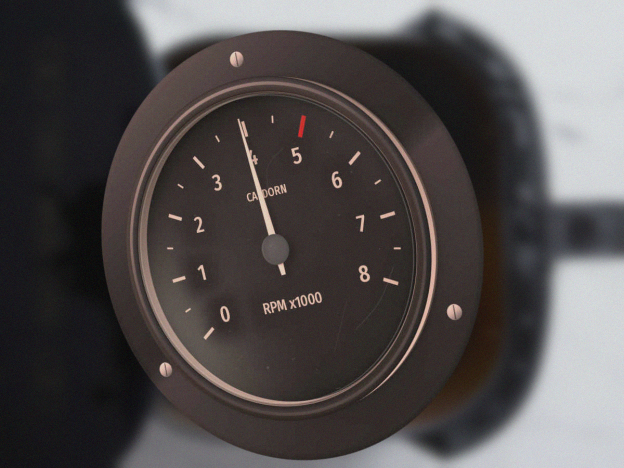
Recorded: 4000; rpm
